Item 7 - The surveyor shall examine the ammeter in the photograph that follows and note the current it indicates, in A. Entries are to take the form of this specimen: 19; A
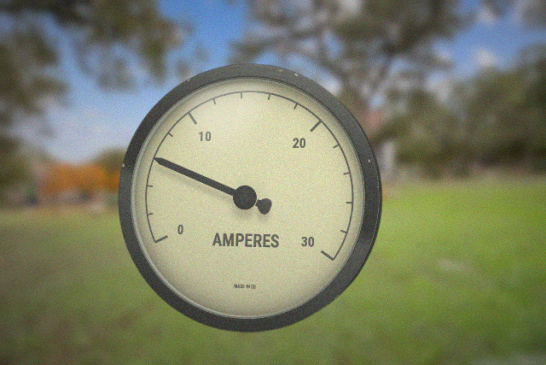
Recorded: 6; A
